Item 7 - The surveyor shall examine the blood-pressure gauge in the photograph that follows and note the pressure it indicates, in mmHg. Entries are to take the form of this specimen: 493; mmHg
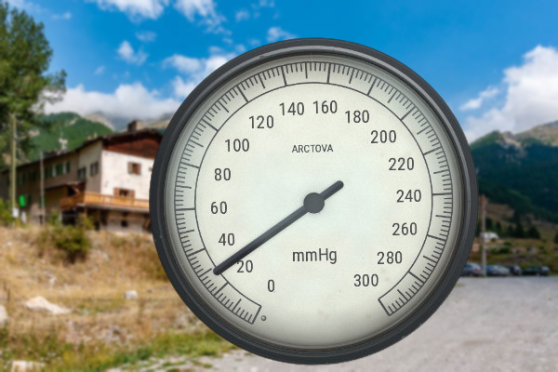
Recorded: 28; mmHg
